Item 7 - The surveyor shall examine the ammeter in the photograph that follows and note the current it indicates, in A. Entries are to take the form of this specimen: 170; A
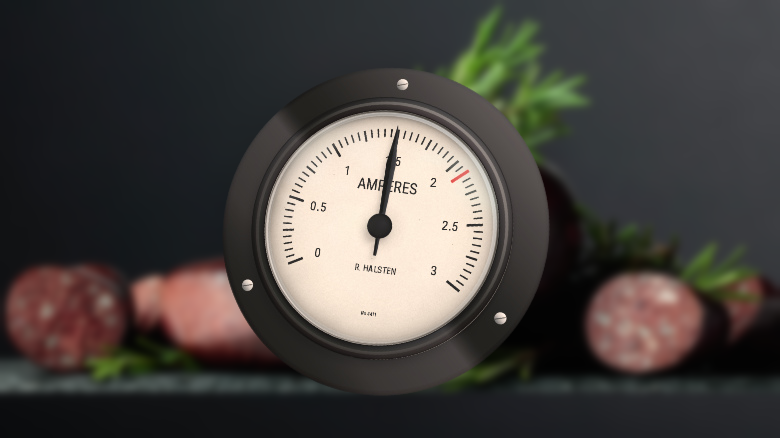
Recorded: 1.5; A
